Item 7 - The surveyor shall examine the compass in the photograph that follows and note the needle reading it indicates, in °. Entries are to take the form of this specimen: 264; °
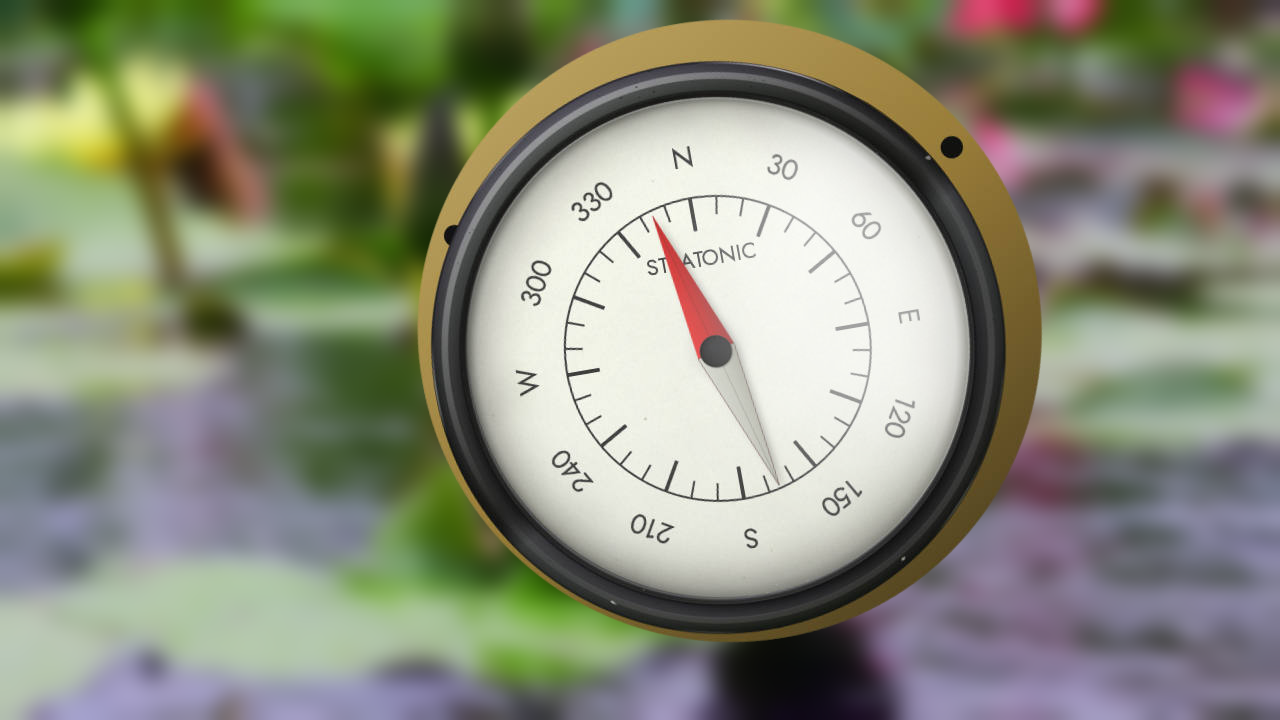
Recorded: 345; °
